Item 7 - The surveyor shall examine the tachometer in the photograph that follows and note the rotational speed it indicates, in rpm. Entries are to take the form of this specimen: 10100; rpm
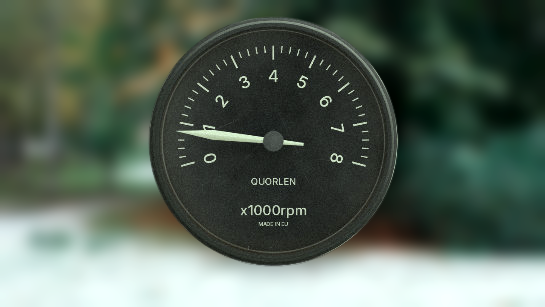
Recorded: 800; rpm
